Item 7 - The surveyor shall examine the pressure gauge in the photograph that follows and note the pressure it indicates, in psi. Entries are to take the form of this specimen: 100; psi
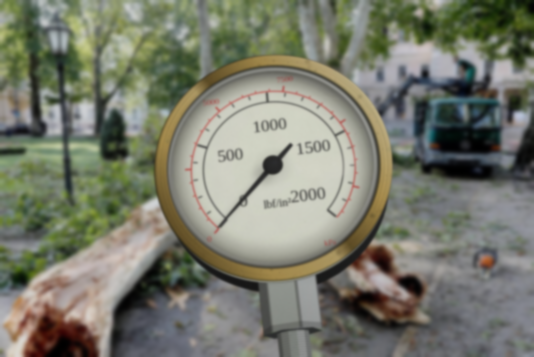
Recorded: 0; psi
